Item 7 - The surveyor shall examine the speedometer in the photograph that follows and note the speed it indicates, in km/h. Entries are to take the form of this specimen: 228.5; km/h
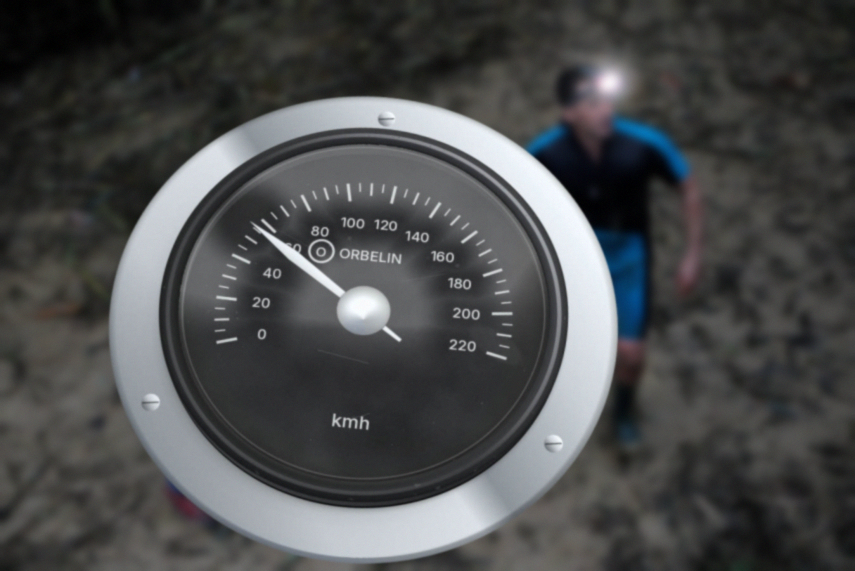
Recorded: 55; km/h
